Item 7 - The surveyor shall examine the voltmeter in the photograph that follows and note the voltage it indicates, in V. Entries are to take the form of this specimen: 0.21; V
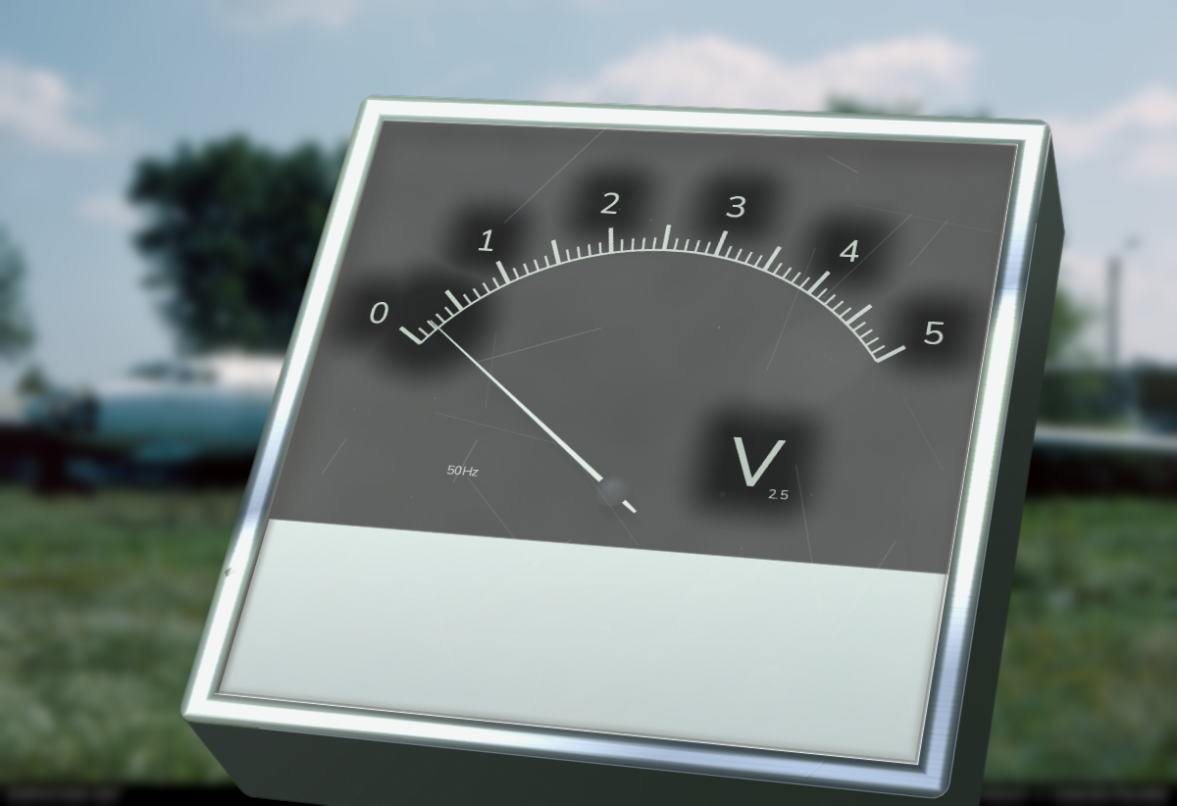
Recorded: 0.2; V
